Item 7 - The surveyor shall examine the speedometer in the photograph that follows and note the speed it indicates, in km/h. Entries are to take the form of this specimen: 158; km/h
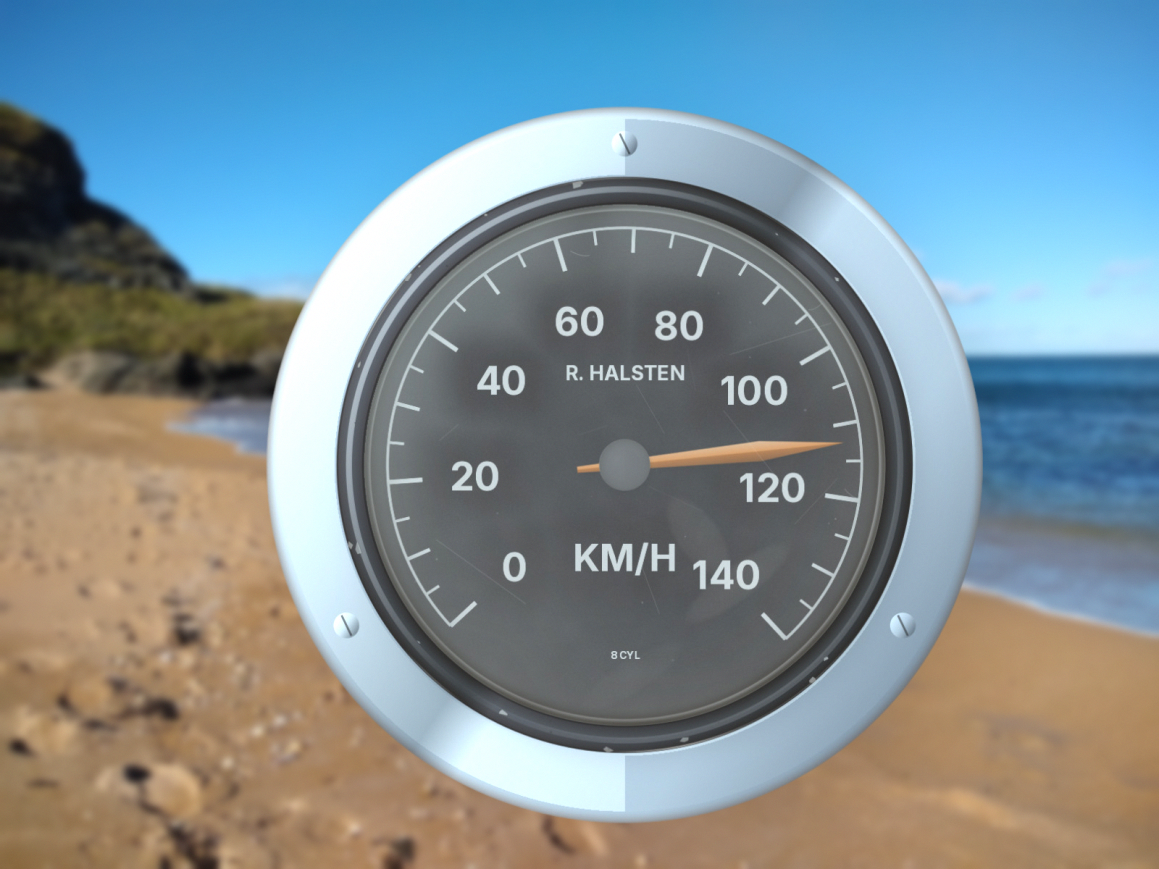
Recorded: 112.5; km/h
